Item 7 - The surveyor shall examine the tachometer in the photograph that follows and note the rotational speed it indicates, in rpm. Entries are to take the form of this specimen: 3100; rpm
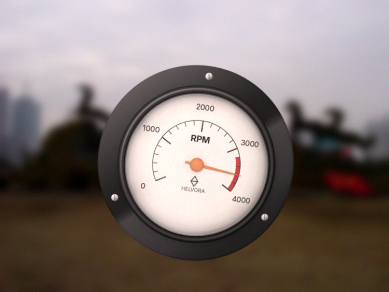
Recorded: 3600; rpm
